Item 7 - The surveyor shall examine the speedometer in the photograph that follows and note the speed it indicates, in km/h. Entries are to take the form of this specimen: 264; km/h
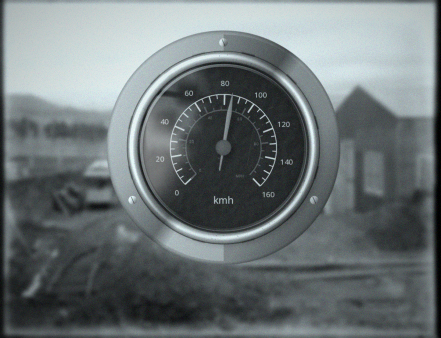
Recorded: 85; km/h
